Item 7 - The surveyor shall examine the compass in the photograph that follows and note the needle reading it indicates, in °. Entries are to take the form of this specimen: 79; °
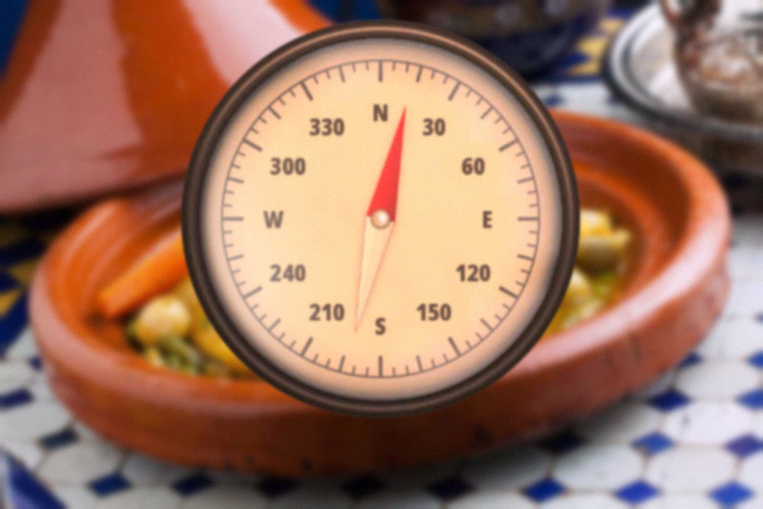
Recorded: 12.5; °
